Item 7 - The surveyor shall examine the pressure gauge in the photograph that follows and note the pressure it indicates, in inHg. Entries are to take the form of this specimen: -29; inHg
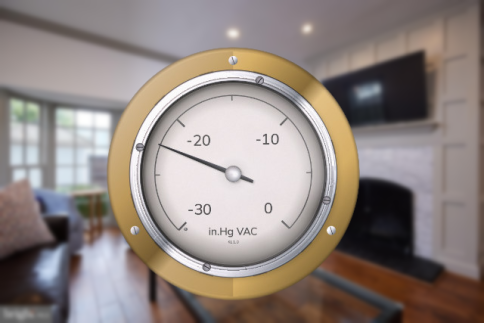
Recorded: -22.5; inHg
